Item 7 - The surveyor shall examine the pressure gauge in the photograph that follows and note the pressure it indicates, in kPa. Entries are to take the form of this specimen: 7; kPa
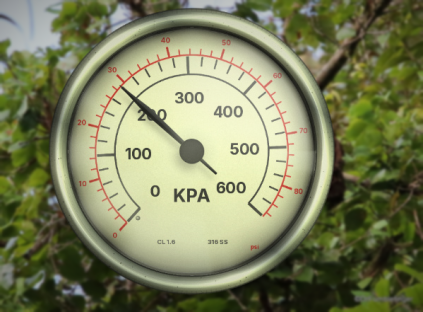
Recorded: 200; kPa
